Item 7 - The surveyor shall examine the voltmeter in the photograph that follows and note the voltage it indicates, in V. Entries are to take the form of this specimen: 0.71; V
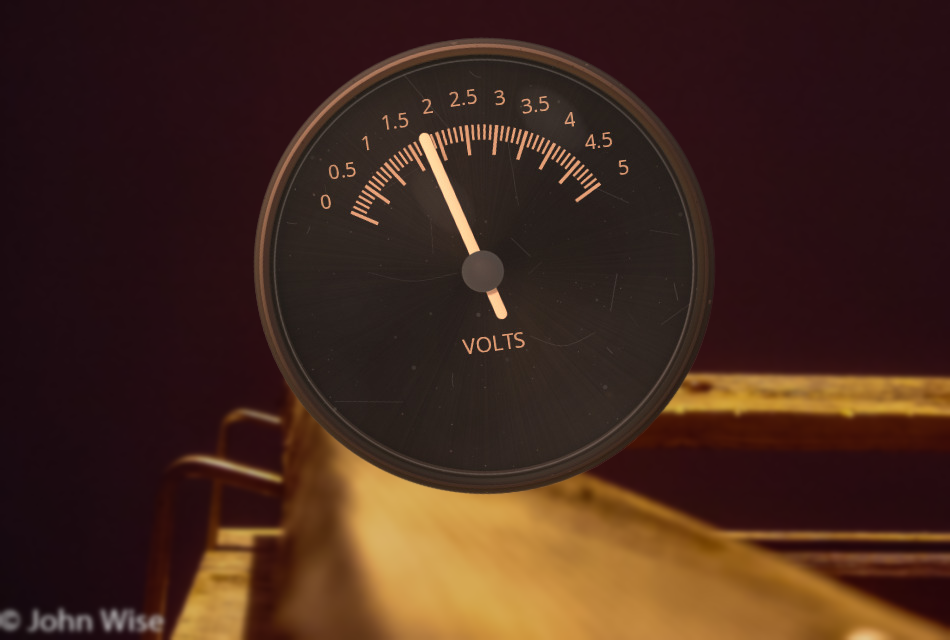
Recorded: 1.8; V
